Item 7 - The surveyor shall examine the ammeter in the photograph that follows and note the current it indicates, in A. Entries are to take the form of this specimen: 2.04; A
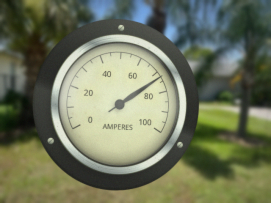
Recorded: 72.5; A
